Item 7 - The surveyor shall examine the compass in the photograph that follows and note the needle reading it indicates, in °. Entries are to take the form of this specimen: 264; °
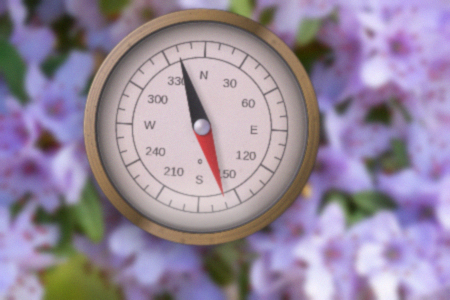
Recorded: 160; °
